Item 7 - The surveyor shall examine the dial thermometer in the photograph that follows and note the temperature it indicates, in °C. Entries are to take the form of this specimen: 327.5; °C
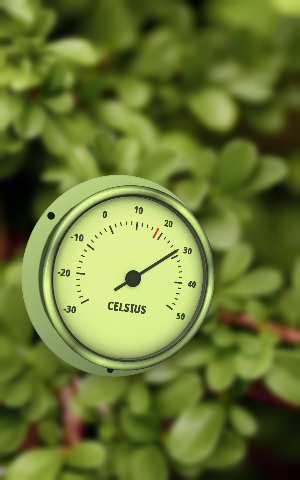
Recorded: 28; °C
